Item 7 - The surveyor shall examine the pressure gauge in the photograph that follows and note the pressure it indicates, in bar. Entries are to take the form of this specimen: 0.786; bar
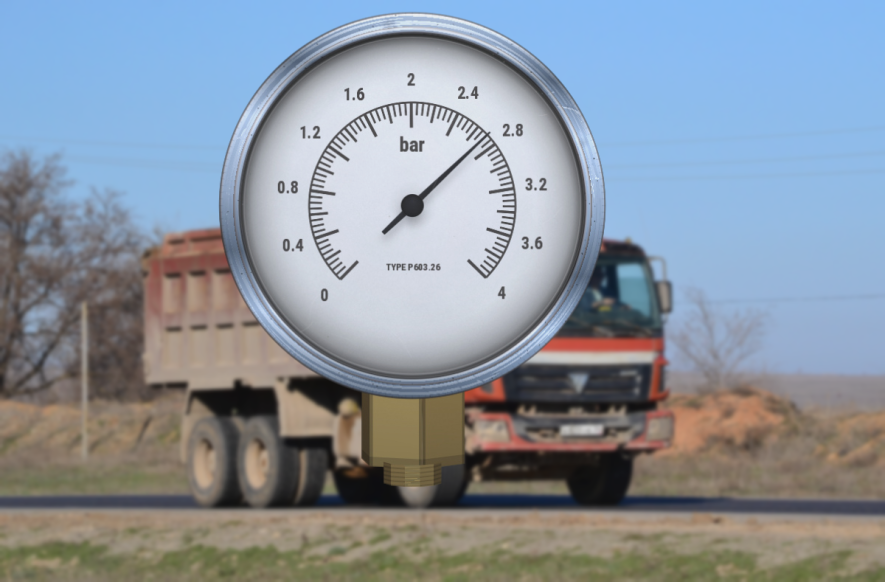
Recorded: 2.7; bar
